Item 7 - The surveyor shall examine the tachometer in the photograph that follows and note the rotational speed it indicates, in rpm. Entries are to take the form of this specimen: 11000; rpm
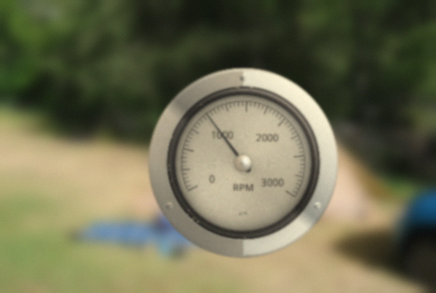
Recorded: 1000; rpm
